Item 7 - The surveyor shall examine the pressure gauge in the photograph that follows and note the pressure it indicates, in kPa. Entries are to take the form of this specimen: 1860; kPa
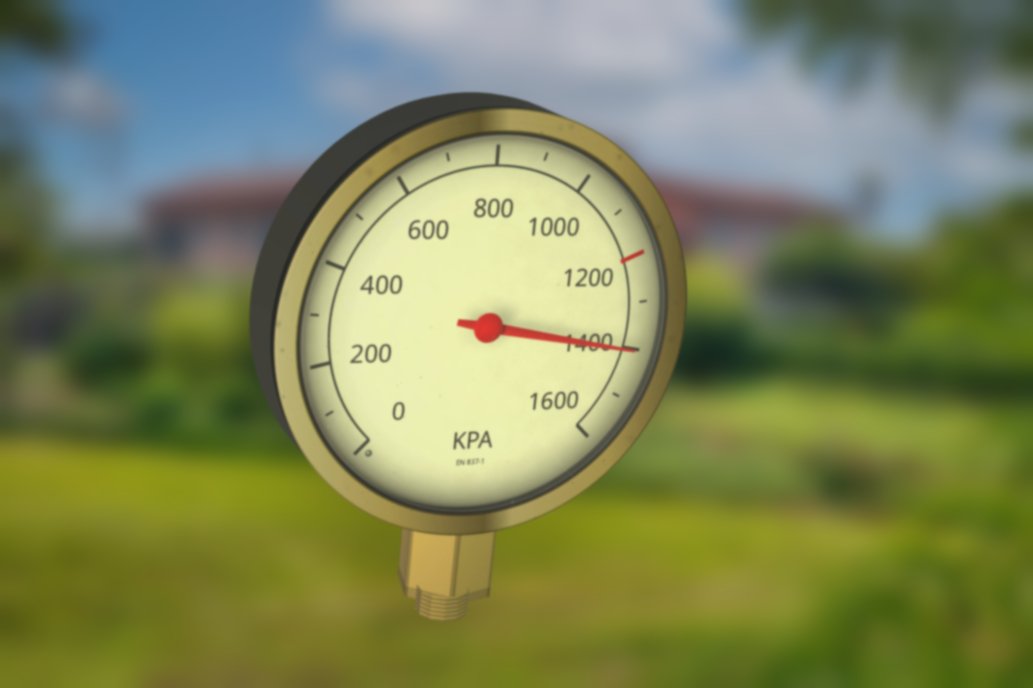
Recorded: 1400; kPa
